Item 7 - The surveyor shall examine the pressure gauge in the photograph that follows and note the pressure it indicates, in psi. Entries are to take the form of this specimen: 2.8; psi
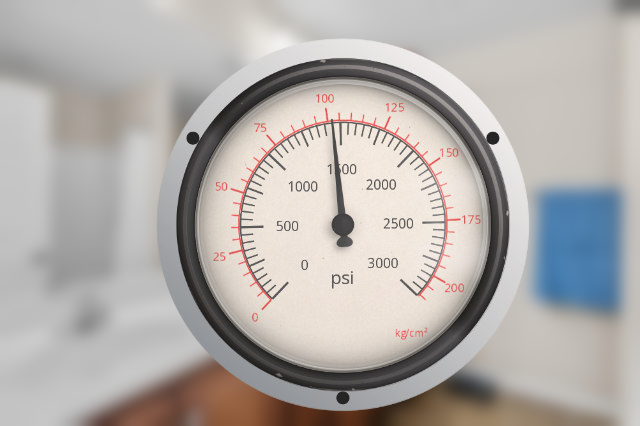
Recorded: 1450; psi
